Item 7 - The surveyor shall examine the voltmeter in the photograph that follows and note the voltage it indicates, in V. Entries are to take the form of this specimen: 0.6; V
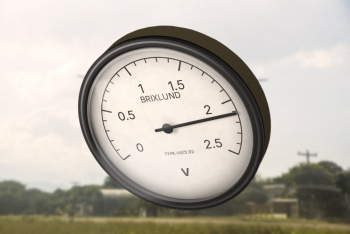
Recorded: 2.1; V
